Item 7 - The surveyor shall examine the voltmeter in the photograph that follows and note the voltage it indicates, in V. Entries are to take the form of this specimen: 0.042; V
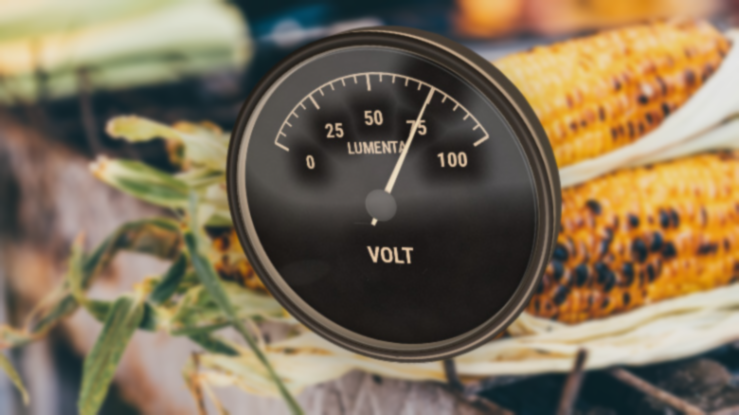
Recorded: 75; V
